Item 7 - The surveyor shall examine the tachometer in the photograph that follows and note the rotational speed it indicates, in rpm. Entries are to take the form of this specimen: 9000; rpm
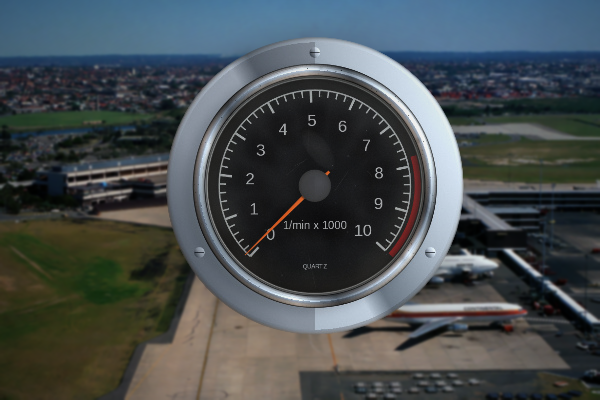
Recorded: 100; rpm
